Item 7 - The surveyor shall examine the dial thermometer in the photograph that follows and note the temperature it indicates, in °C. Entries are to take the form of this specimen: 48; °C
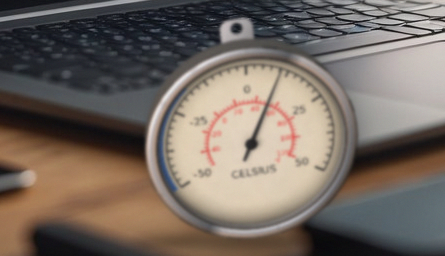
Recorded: 10; °C
